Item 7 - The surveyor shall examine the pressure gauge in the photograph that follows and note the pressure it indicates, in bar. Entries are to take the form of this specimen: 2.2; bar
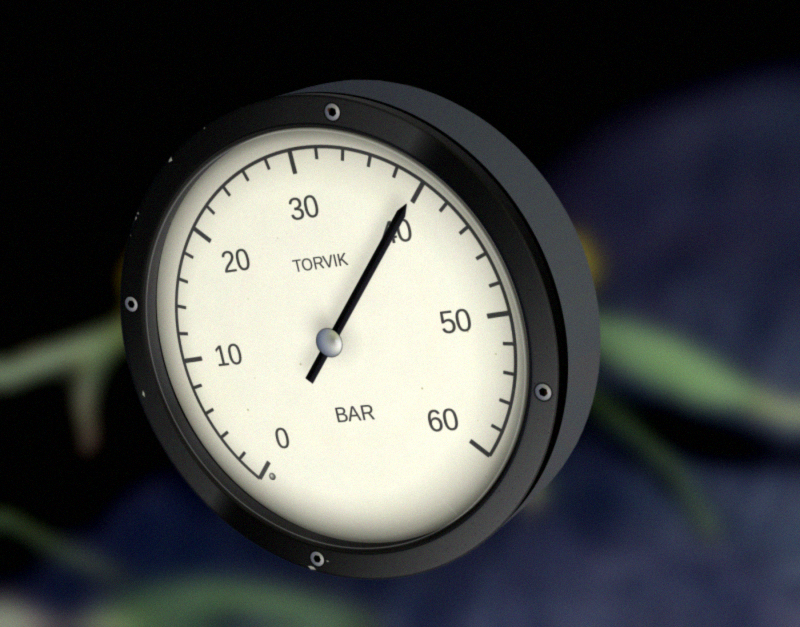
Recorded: 40; bar
